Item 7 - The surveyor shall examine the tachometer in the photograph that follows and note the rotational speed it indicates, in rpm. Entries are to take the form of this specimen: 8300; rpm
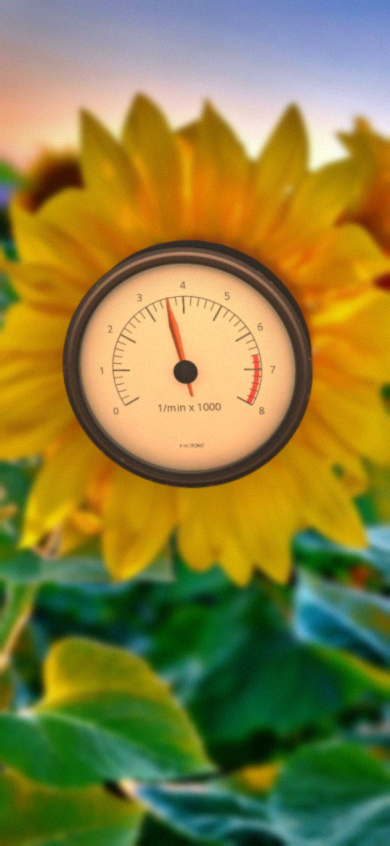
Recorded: 3600; rpm
